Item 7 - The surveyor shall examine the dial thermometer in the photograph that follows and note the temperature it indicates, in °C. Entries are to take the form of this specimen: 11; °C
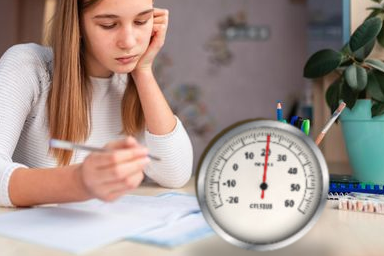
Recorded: 20; °C
